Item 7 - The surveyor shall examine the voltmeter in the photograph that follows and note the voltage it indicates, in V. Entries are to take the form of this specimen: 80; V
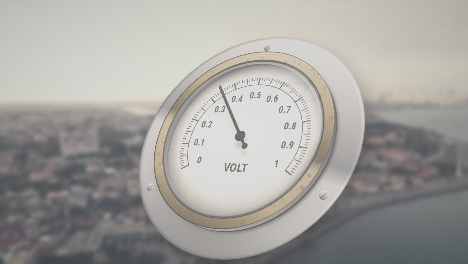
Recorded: 0.35; V
